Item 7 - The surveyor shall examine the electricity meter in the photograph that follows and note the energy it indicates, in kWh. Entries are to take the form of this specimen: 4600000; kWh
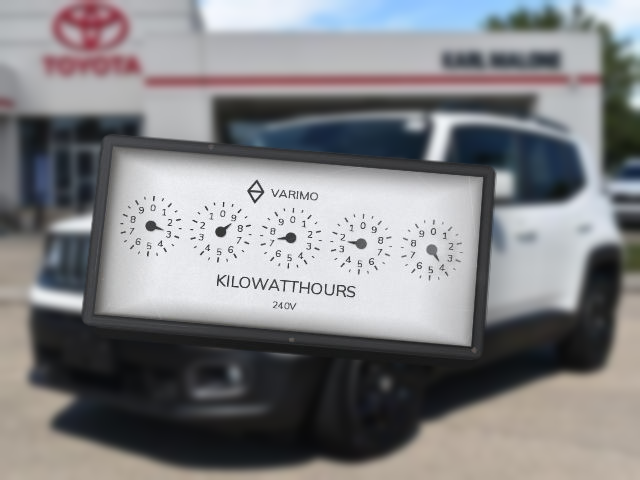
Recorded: 28724; kWh
